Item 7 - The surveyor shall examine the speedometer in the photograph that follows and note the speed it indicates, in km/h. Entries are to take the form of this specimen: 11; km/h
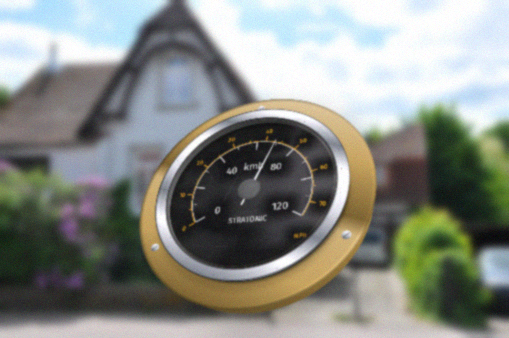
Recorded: 70; km/h
